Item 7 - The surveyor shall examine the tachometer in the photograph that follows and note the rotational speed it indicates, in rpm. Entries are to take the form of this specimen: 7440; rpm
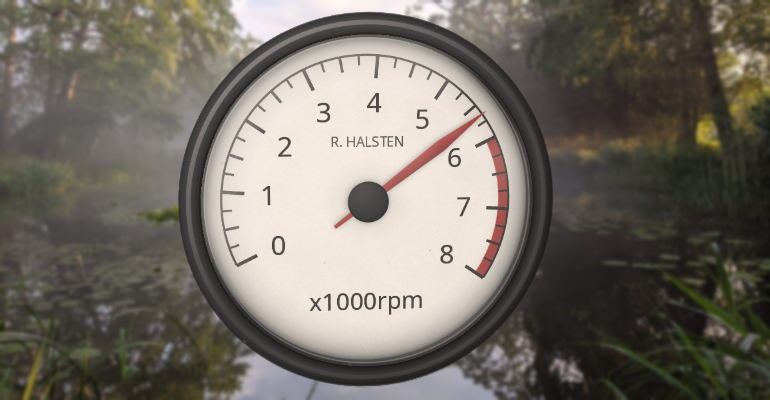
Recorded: 5625; rpm
